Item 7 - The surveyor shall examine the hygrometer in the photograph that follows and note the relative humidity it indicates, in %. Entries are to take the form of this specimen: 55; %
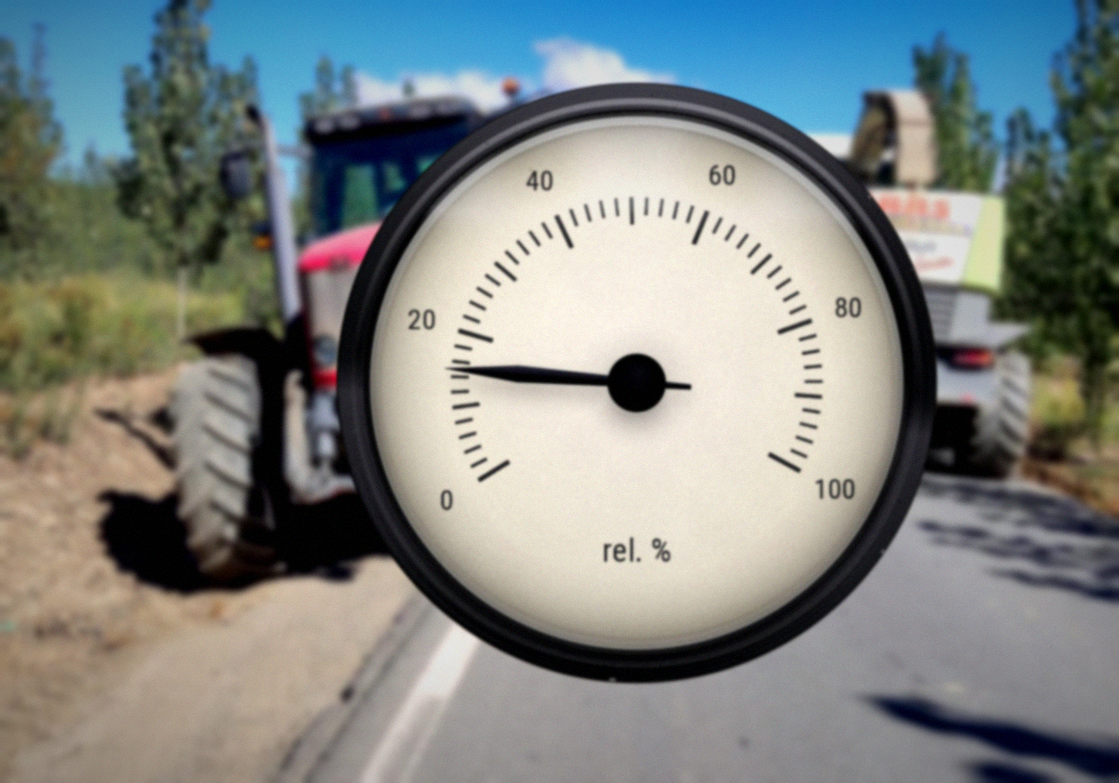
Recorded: 15; %
